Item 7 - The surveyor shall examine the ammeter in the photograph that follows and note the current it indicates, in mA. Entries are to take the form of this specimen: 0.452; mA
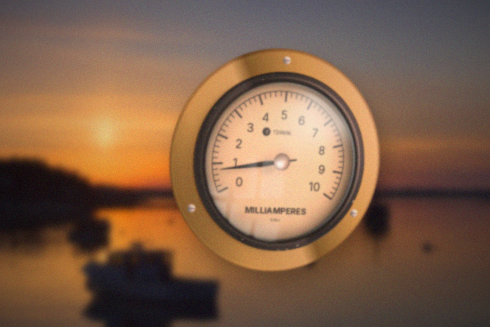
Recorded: 0.8; mA
